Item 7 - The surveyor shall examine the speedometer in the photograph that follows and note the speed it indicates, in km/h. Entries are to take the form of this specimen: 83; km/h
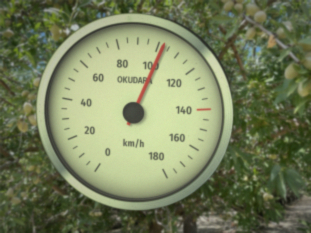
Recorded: 102.5; km/h
